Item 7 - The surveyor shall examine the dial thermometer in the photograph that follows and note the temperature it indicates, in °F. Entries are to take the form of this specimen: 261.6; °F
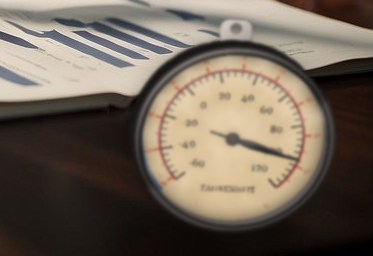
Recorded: 100; °F
